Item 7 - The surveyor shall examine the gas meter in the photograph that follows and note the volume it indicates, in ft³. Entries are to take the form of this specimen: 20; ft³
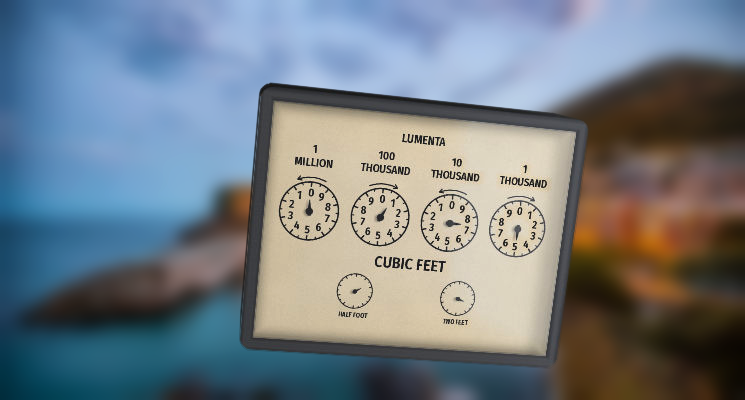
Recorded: 7500; ft³
